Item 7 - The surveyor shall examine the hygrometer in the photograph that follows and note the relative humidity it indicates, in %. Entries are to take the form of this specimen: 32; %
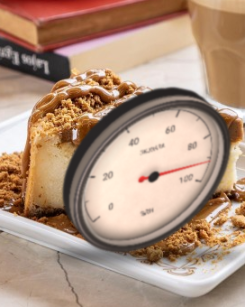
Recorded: 90; %
